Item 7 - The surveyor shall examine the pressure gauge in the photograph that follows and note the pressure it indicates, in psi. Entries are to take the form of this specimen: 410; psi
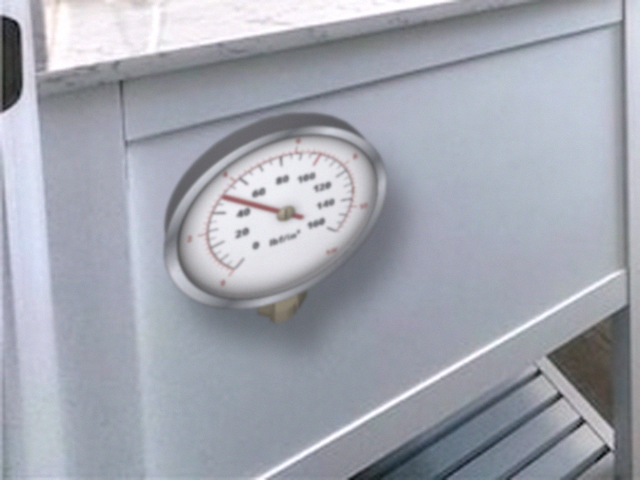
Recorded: 50; psi
